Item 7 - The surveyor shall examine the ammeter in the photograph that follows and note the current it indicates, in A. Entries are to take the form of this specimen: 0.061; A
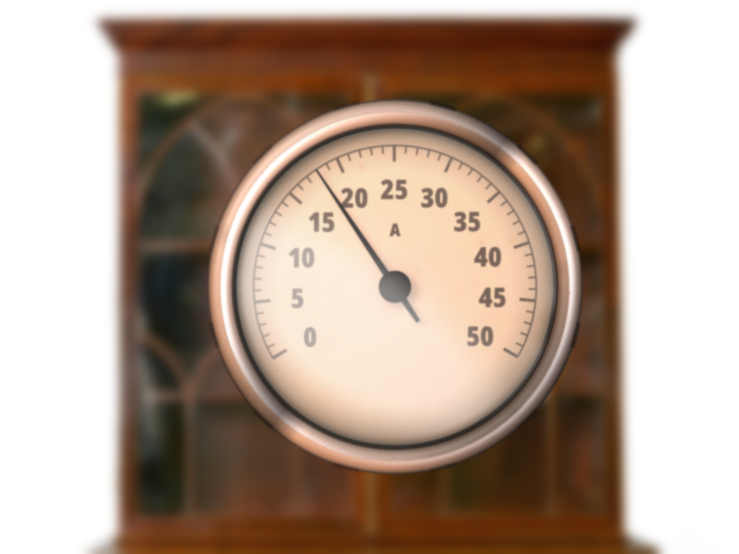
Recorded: 18; A
